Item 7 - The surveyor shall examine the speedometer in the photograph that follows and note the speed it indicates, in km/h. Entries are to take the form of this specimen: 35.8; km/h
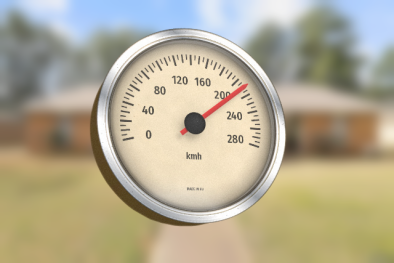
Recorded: 210; km/h
